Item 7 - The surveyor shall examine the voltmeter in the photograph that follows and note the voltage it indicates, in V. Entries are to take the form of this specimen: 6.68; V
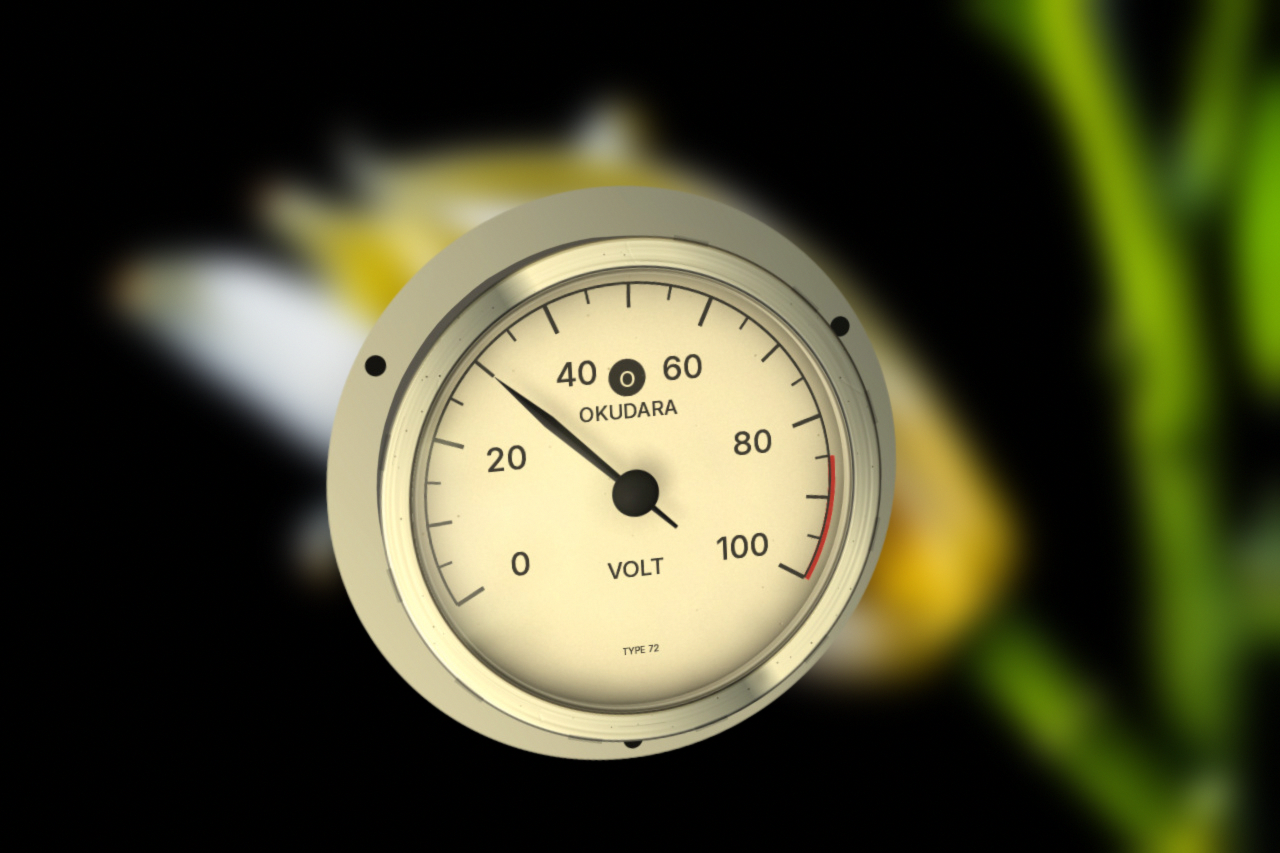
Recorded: 30; V
